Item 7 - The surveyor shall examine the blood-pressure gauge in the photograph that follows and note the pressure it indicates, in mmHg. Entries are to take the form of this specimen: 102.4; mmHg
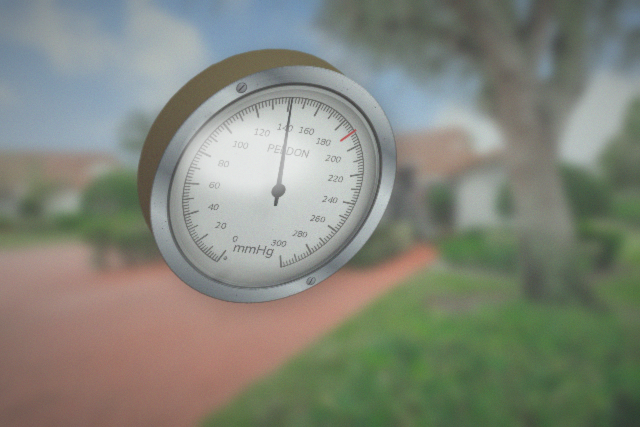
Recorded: 140; mmHg
